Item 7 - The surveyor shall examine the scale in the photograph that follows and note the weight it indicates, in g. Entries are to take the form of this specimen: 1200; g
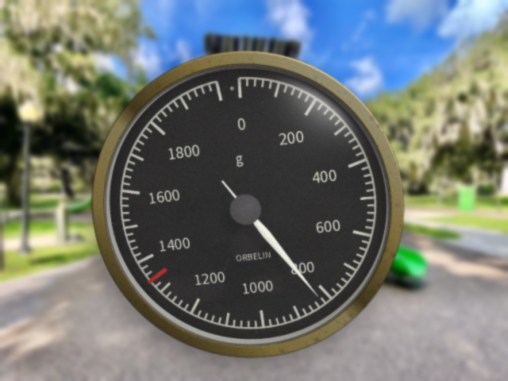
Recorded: 820; g
